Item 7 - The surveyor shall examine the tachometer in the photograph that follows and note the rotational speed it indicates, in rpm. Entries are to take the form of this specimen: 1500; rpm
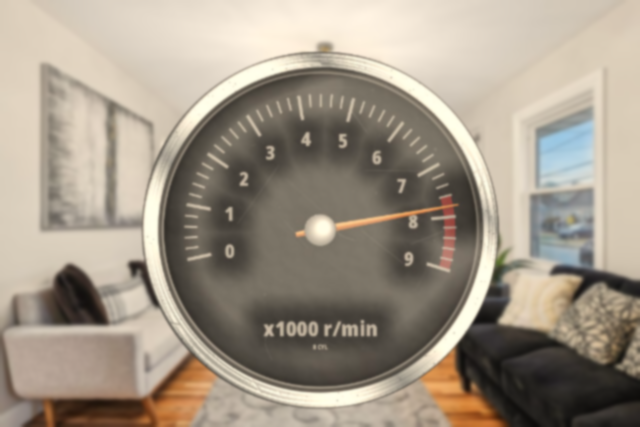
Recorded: 7800; rpm
